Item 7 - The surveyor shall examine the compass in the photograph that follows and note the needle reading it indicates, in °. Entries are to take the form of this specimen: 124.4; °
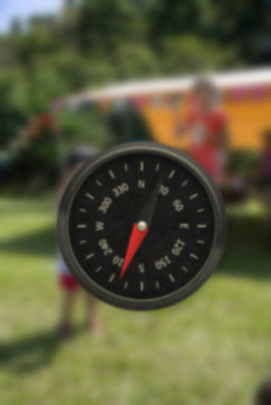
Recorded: 202.5; °
